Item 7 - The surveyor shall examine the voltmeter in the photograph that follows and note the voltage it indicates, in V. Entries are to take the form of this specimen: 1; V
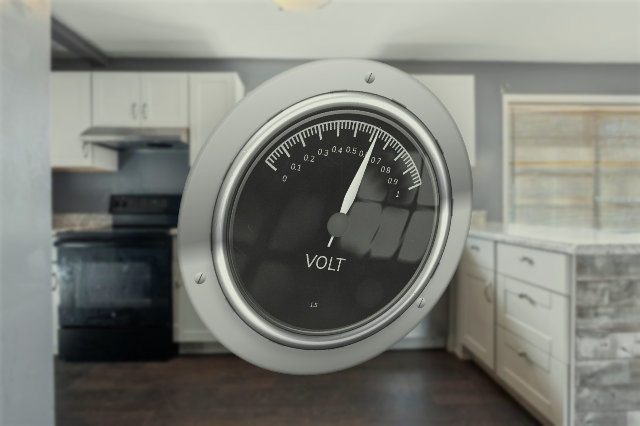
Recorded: 0.6; V
